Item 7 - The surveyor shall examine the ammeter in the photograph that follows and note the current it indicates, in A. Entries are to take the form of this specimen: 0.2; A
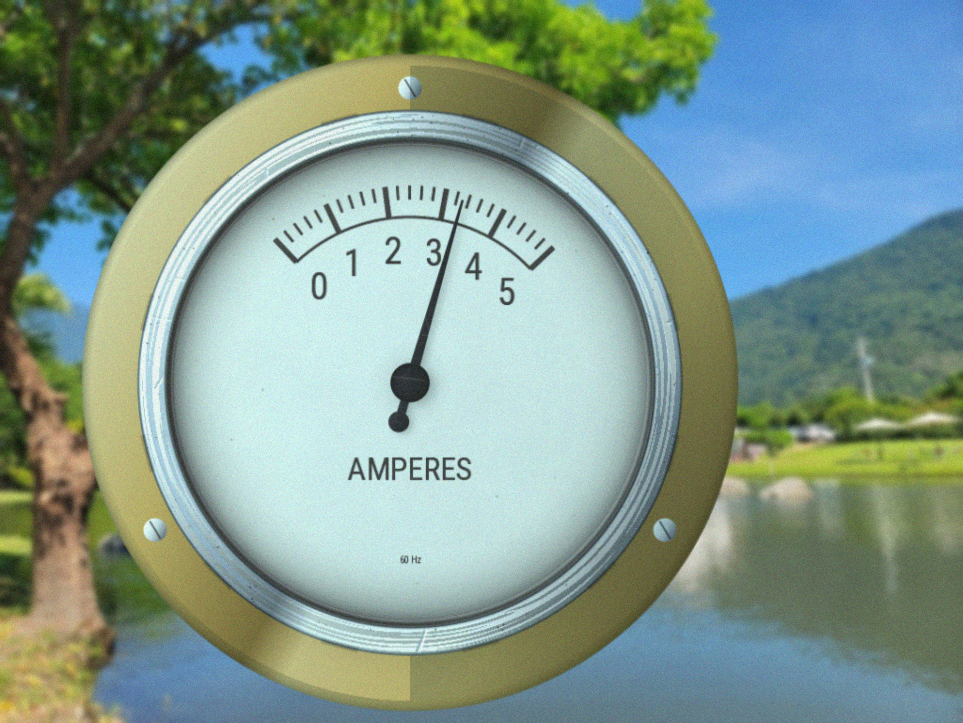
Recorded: 3.3; A
